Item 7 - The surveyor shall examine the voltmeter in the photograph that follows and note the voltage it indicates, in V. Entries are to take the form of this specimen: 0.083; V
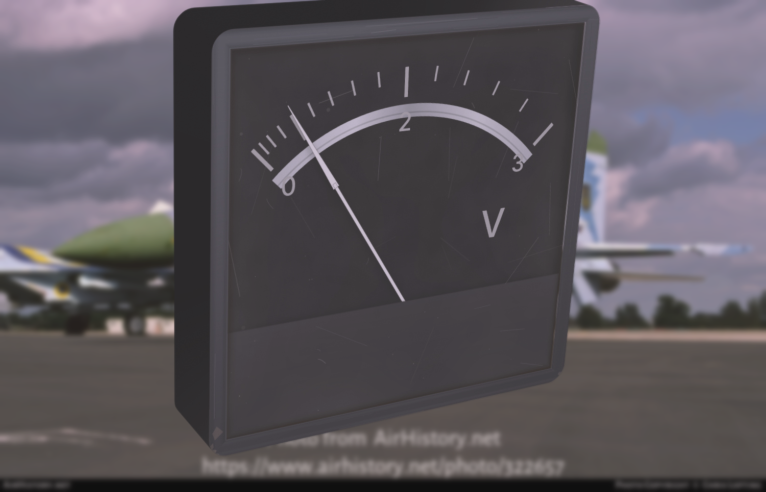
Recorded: 1; V
